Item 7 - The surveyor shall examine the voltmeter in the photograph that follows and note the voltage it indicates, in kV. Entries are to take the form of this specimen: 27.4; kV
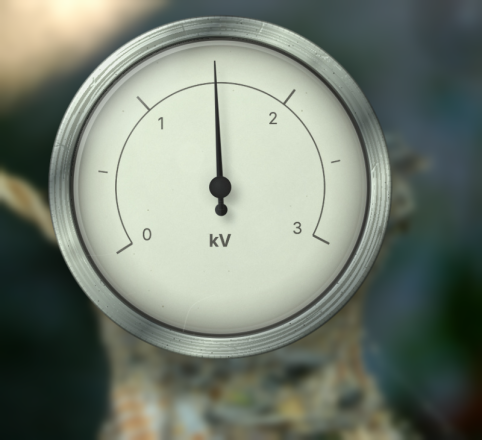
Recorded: 1.5; kV
